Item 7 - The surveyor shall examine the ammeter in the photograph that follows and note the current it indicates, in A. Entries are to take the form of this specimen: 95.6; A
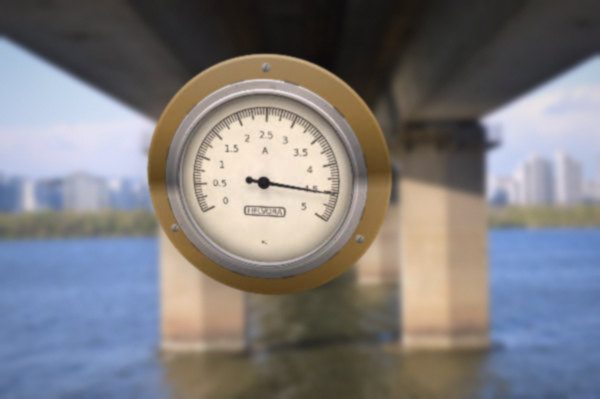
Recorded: 4.5; A
